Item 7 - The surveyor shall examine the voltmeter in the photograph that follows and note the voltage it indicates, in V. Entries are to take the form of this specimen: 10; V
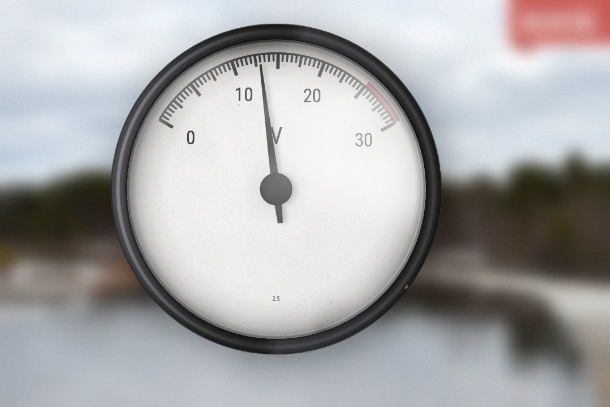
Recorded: 13; V
